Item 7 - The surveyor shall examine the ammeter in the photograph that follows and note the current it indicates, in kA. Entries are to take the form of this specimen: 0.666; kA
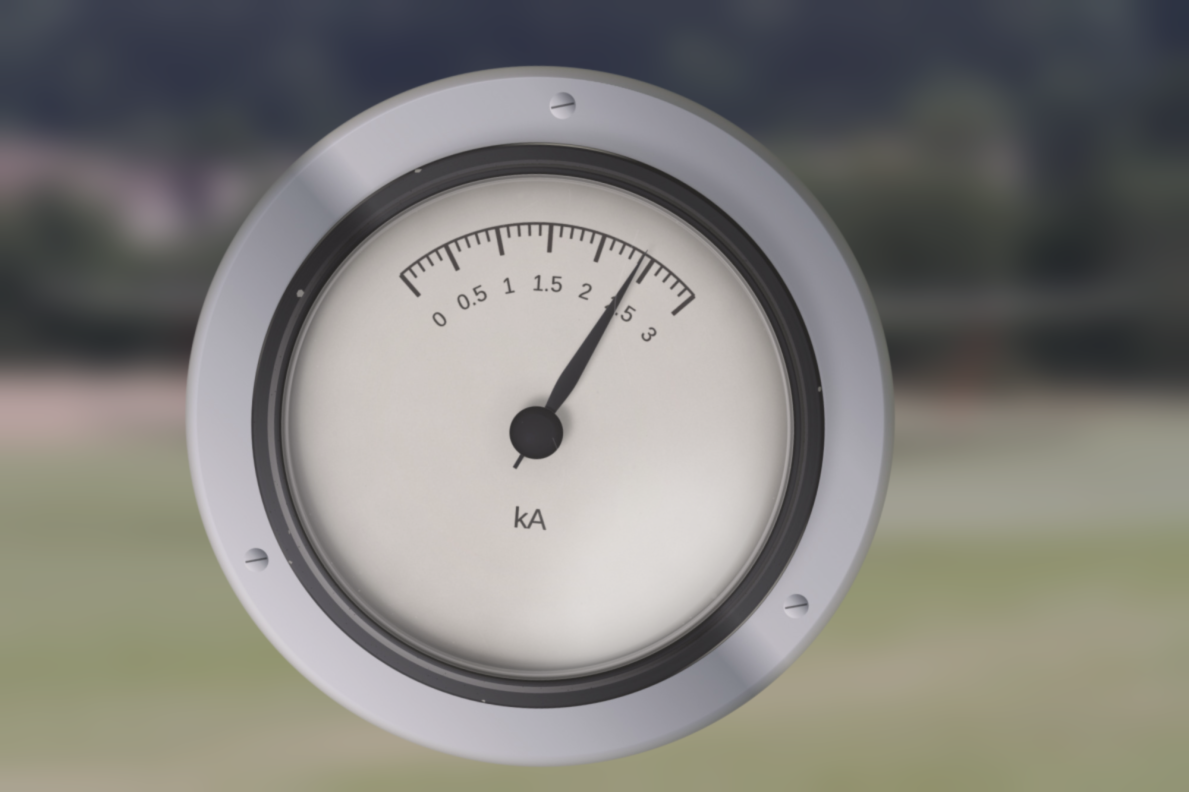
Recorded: 2.4; kA
